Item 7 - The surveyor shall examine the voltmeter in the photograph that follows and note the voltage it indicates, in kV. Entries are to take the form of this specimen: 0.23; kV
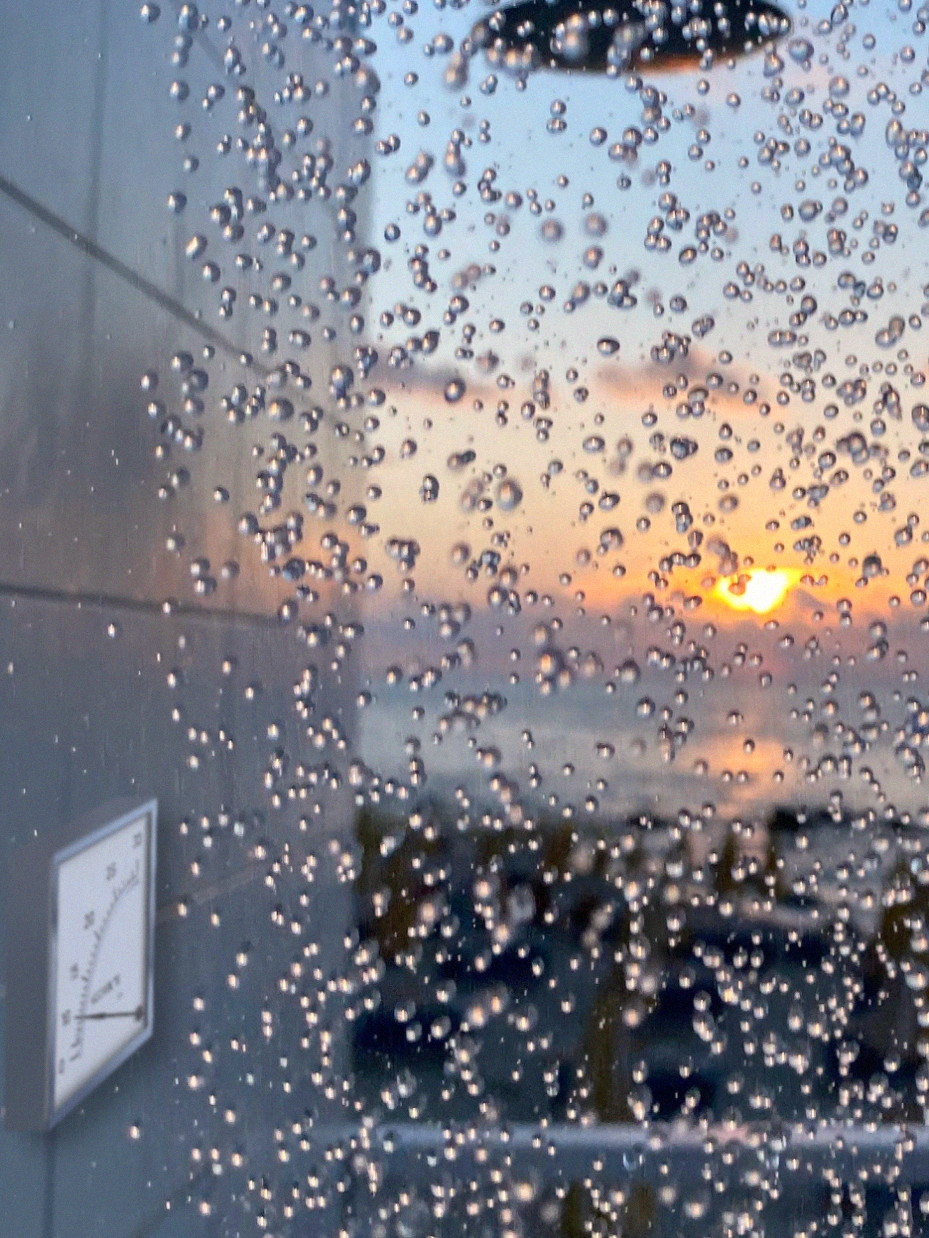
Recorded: 10; kV
